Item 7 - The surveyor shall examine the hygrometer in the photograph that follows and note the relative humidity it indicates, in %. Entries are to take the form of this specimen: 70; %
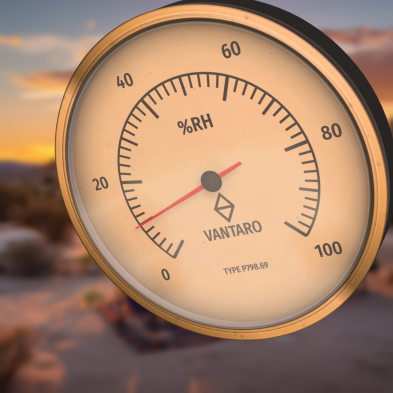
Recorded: 10; %
